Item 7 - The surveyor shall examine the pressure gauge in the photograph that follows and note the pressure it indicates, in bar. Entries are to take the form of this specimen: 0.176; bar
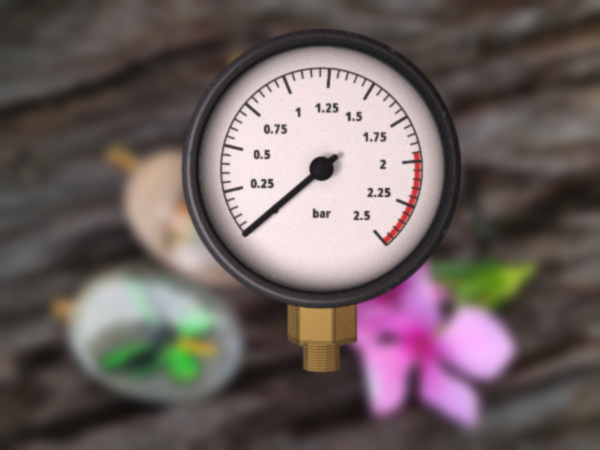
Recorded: 0; bar
